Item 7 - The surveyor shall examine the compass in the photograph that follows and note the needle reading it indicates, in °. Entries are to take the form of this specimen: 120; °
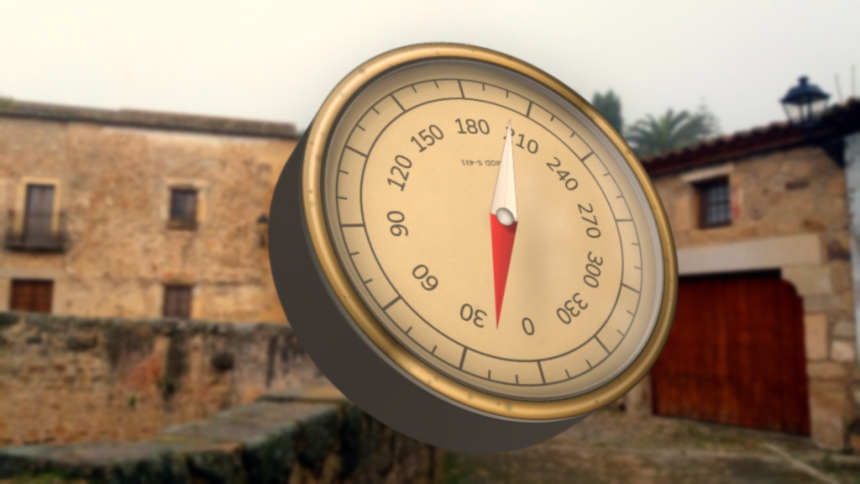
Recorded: 20; °
